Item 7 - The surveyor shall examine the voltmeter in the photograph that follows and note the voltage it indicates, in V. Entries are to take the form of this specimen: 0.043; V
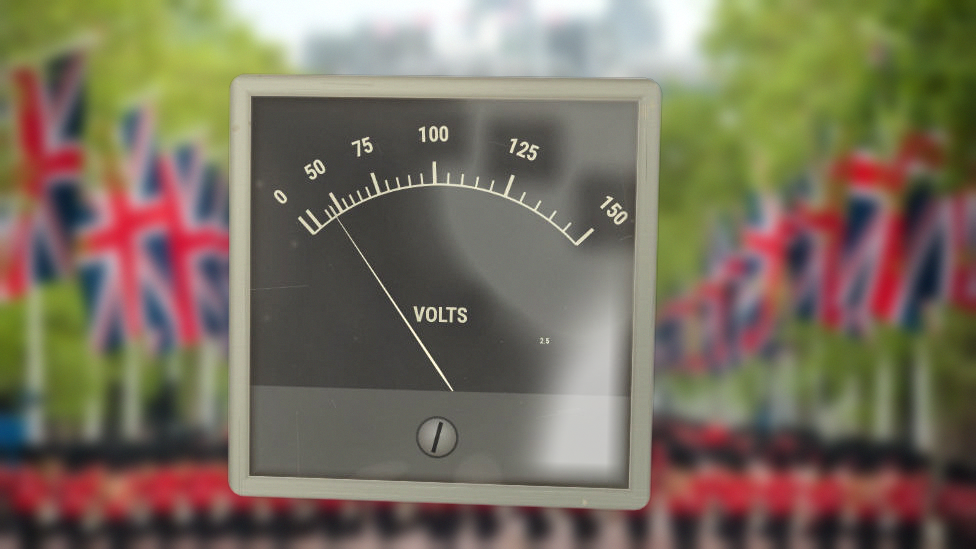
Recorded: 45; V
